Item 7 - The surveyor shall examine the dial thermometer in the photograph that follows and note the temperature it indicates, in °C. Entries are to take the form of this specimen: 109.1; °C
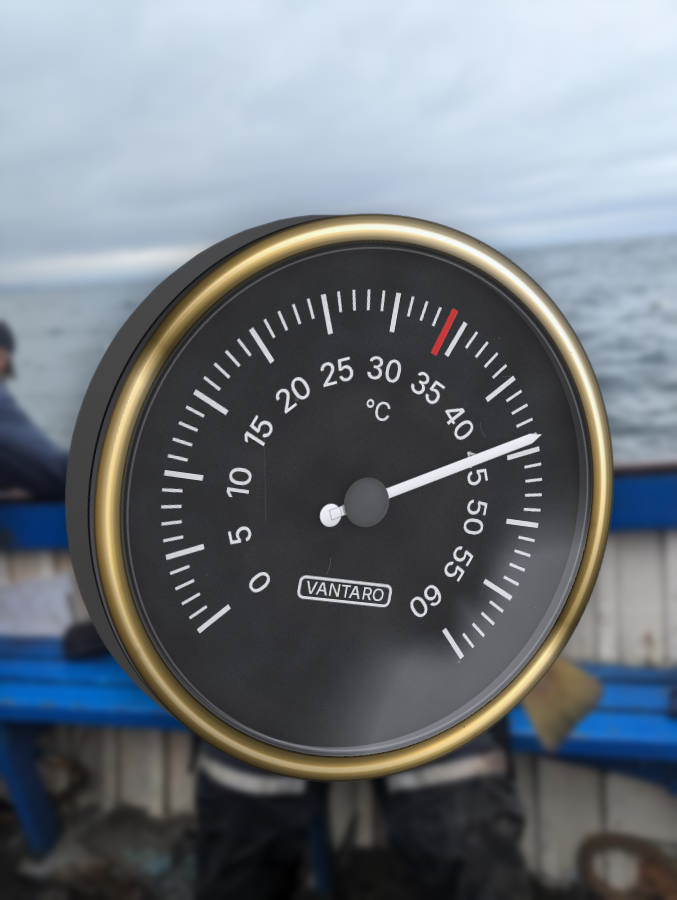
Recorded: 44; °C
